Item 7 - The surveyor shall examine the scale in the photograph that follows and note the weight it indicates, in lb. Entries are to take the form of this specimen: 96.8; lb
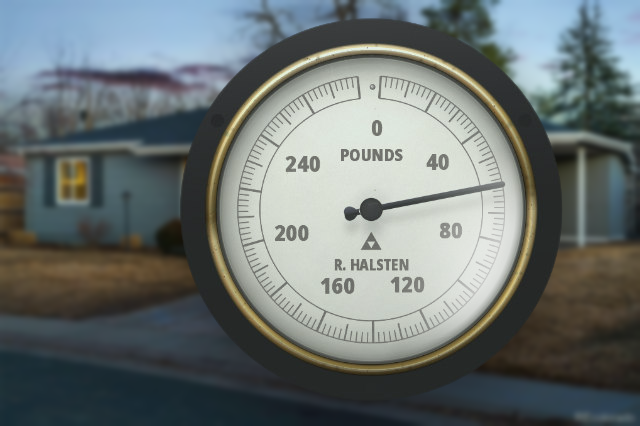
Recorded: 60; lb
